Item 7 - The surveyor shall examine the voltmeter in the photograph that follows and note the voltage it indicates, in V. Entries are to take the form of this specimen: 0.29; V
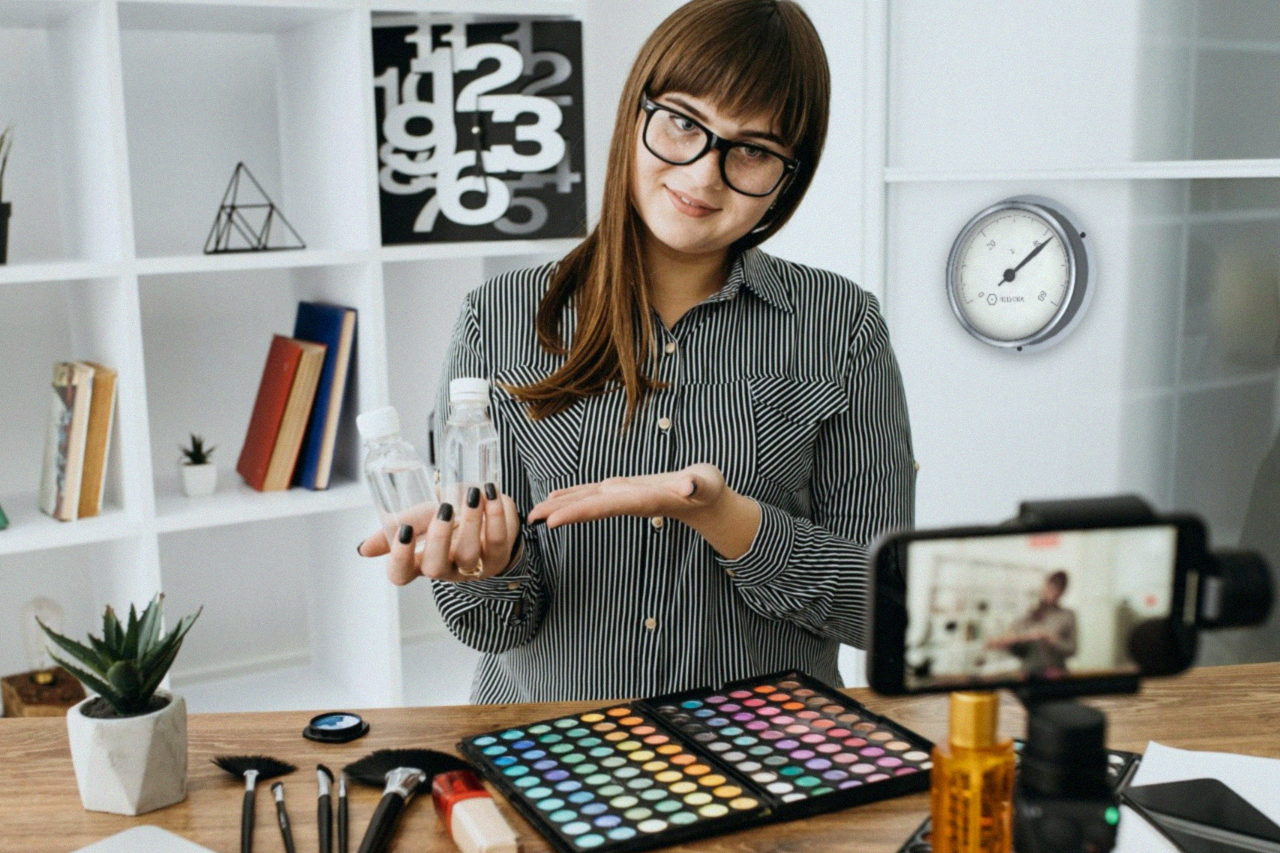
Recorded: 42.5; V
